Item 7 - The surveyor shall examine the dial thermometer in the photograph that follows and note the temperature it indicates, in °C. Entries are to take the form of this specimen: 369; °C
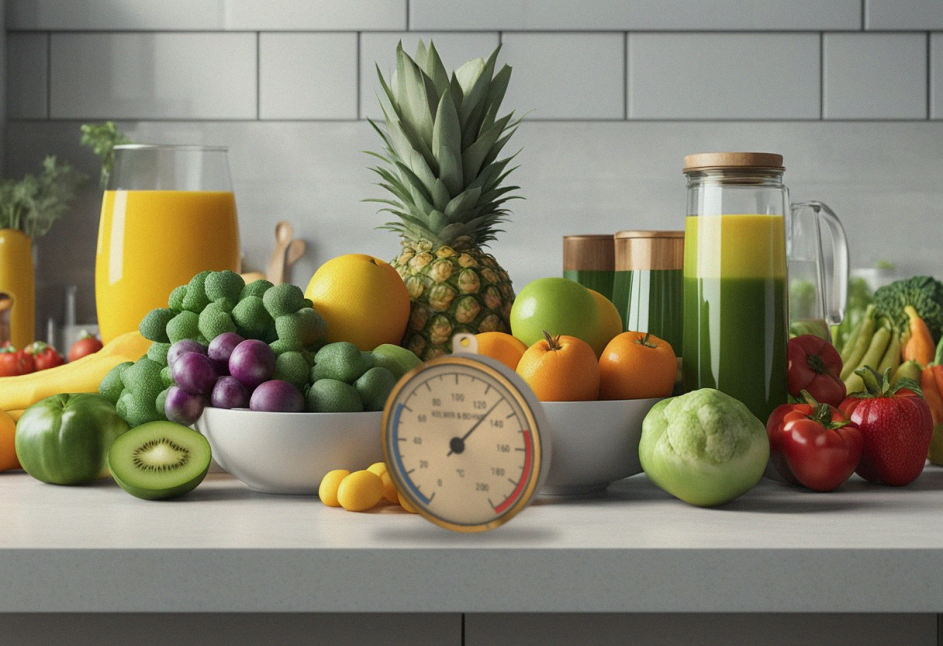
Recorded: 130; °C
